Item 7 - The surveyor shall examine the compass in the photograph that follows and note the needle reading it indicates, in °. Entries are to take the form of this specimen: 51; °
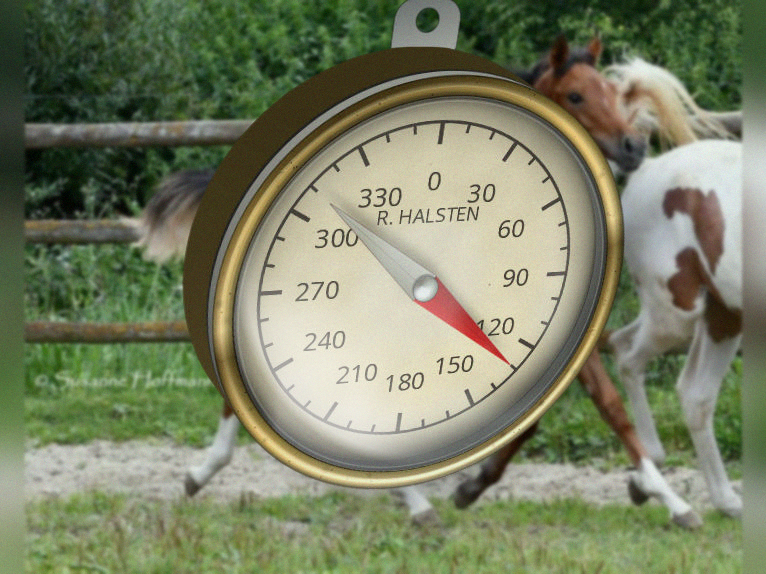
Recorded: 130; °
